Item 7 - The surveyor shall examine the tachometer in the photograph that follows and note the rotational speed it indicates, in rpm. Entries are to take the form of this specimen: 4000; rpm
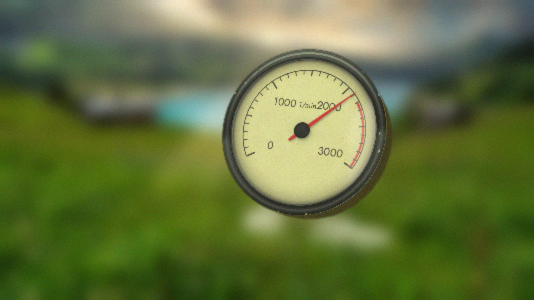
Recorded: 2100; rpm
